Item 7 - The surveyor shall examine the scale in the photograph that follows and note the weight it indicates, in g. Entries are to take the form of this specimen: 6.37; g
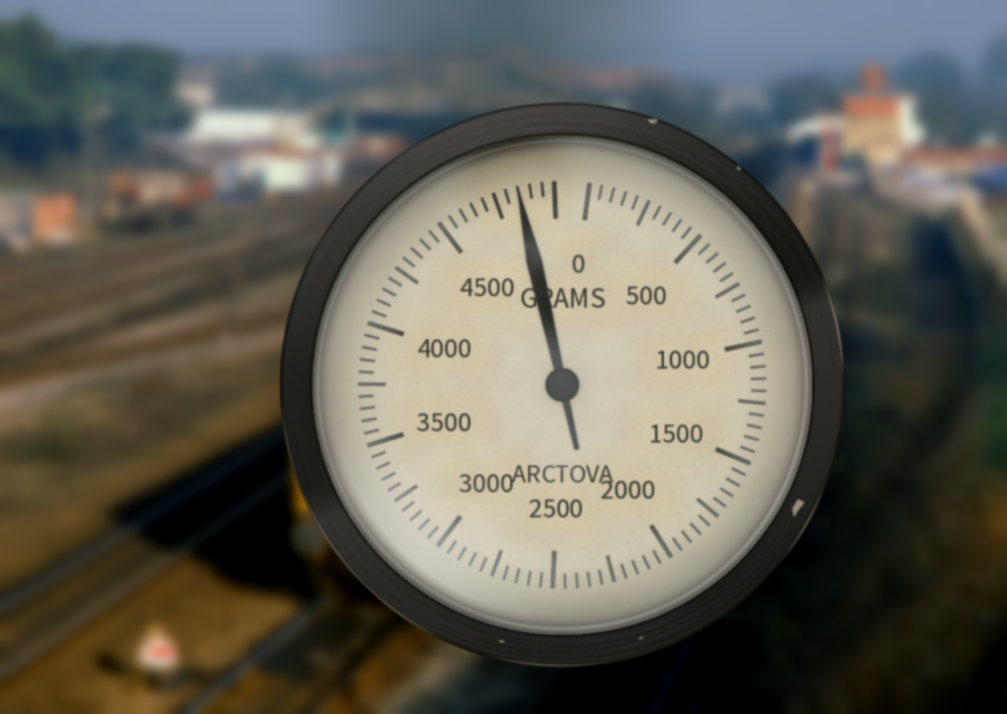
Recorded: 4850; g
